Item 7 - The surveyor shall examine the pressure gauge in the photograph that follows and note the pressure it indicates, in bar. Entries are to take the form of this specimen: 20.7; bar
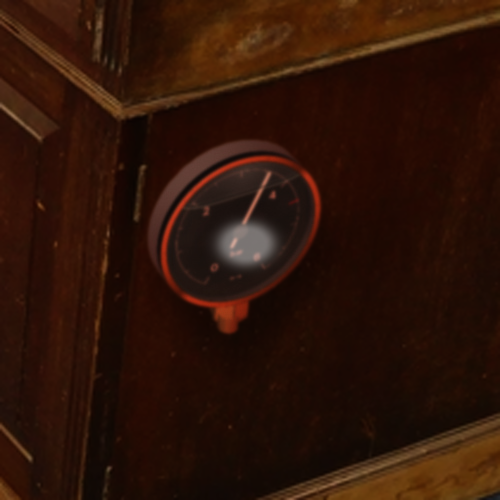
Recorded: 3.5; bar
